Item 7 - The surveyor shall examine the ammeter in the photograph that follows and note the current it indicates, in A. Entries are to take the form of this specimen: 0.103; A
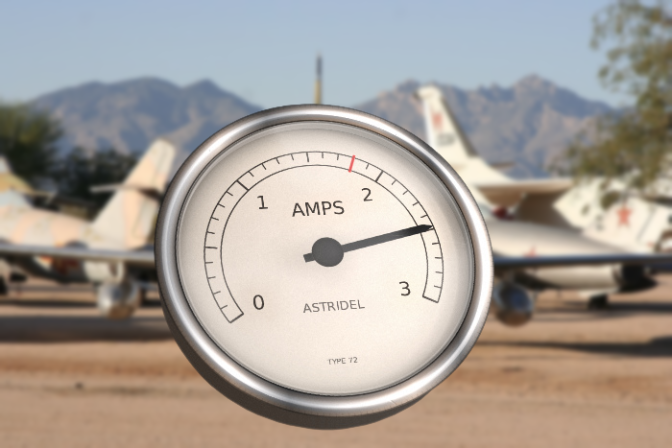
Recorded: 2.5; A
